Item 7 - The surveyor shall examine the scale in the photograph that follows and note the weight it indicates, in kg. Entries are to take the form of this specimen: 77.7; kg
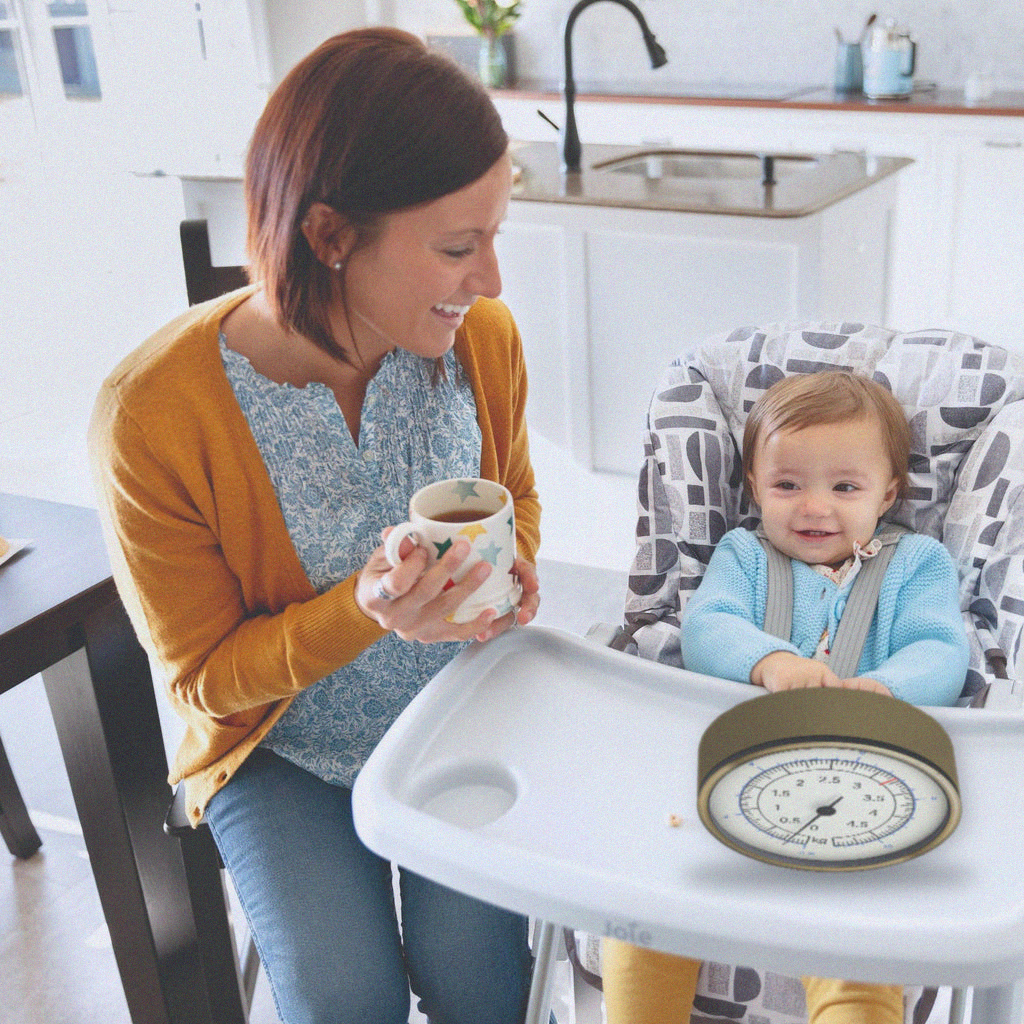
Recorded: 0.25; kg
